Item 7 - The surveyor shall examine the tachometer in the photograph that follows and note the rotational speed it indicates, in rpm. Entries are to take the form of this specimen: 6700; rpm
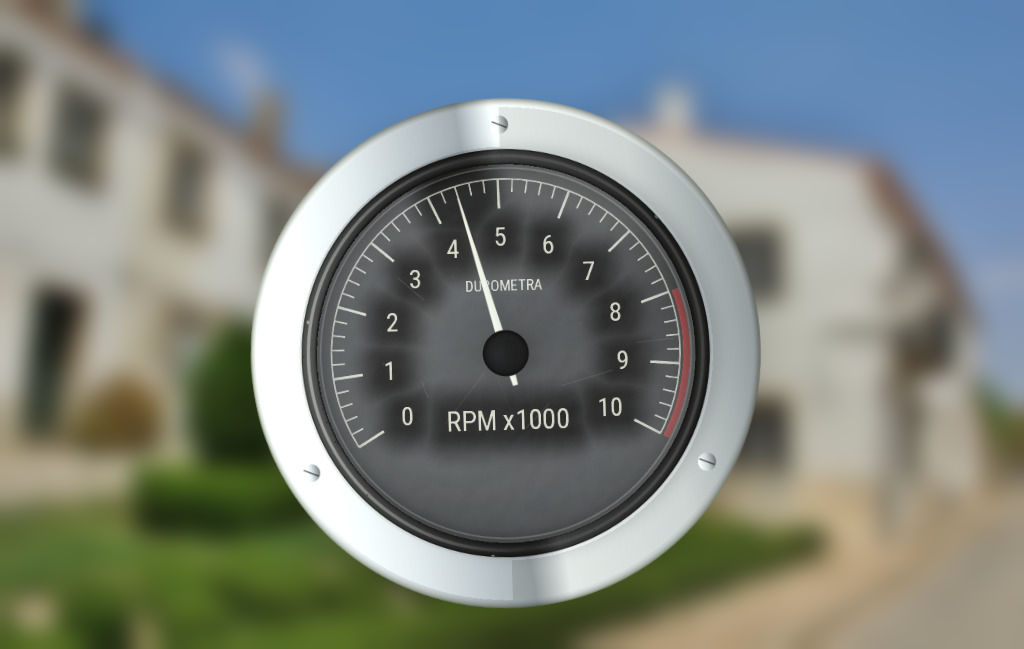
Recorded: 4400; rpm
